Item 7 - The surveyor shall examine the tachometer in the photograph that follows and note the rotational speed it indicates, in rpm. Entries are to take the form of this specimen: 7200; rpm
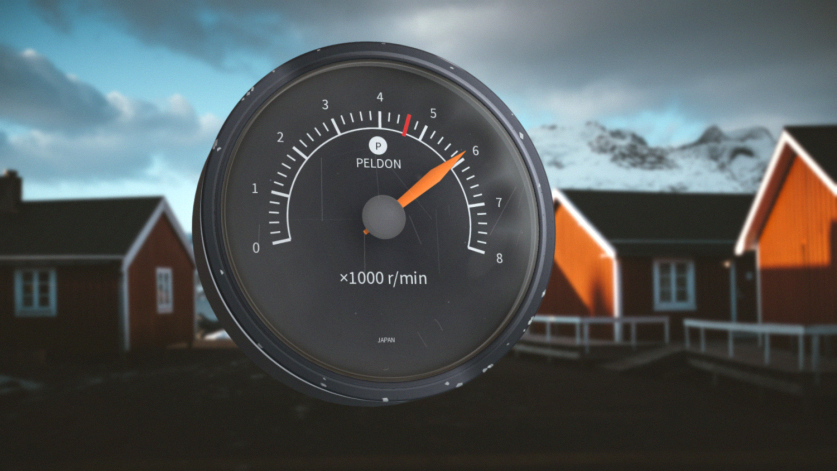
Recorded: 5900; rpm
